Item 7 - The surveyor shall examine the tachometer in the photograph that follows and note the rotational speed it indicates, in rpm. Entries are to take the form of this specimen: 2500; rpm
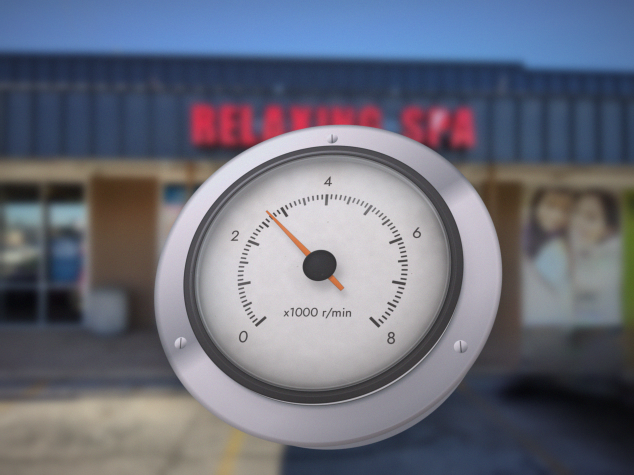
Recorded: 2700; rpm
